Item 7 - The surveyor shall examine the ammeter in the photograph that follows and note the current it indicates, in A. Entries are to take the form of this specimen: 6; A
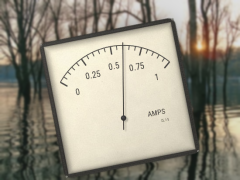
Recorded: 0.6; A
